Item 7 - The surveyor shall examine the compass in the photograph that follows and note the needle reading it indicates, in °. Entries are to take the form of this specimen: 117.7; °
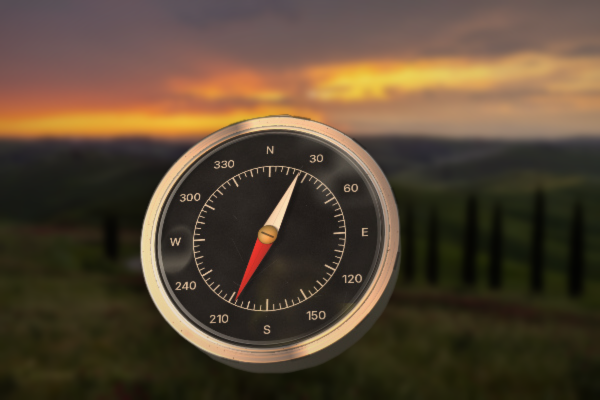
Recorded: 205; °
